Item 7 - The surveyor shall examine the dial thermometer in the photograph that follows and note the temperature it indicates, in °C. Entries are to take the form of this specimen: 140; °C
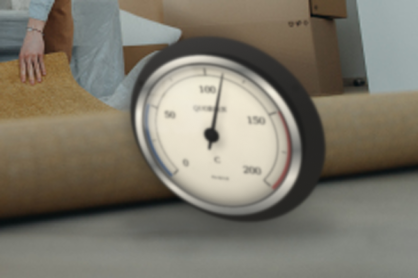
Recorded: 112.5; °C
